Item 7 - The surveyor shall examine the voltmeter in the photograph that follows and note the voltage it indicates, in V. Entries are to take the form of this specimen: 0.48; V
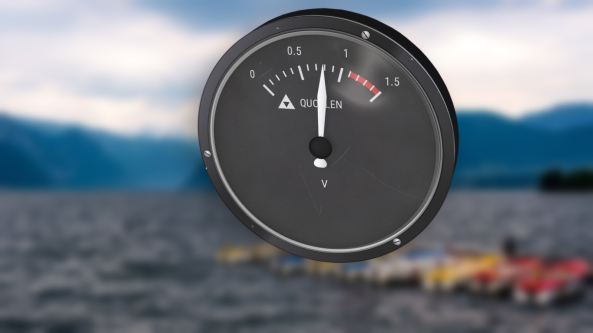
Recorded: 0.8; V
